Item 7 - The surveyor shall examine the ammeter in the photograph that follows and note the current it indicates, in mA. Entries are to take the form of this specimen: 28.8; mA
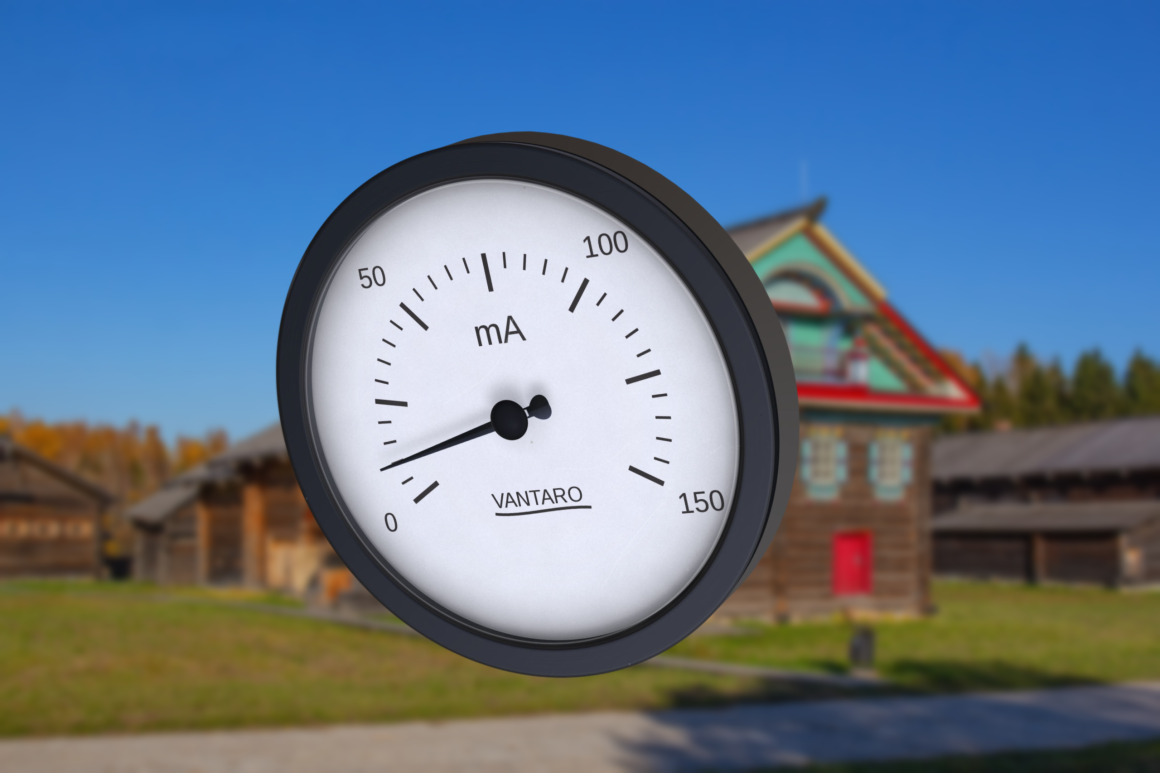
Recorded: 10; mA
